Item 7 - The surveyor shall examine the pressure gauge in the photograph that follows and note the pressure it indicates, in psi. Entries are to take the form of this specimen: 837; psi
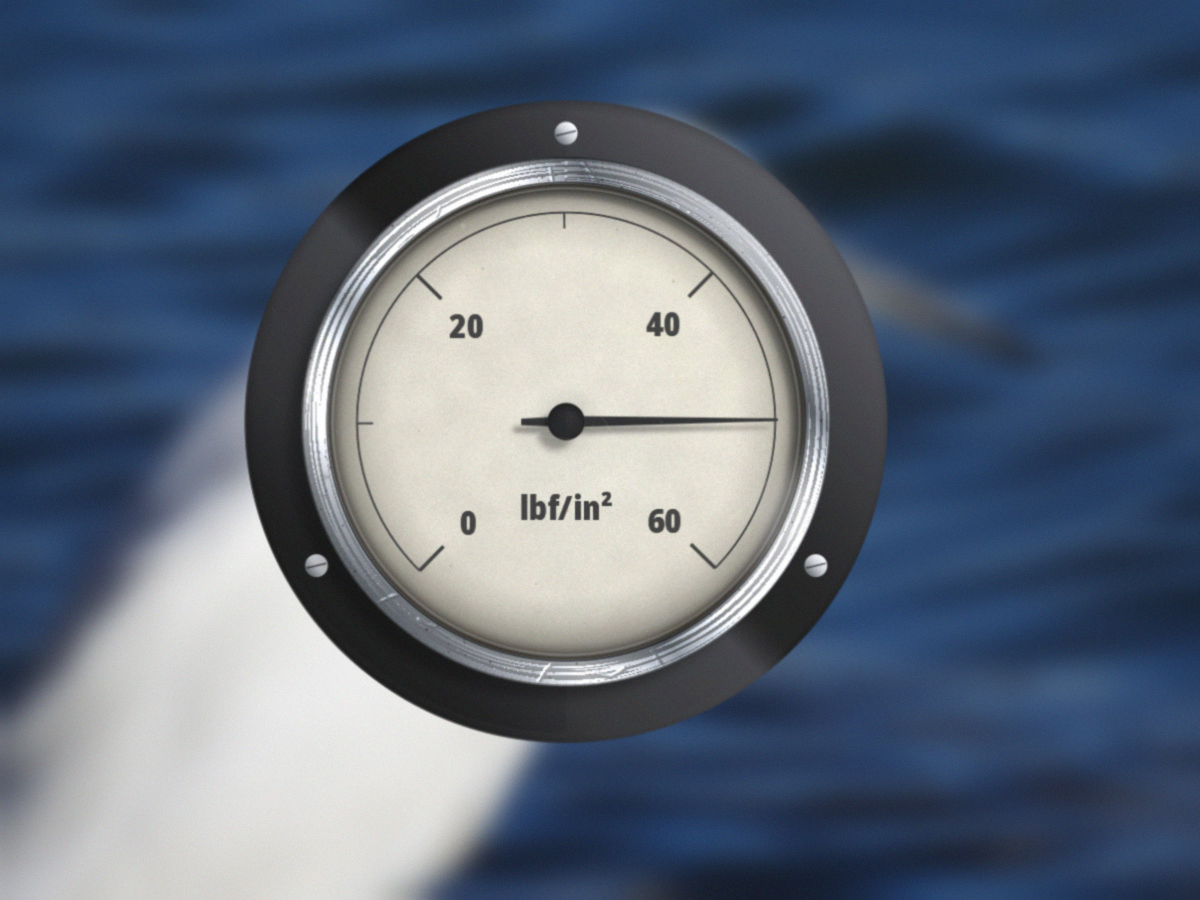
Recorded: 50; psi
